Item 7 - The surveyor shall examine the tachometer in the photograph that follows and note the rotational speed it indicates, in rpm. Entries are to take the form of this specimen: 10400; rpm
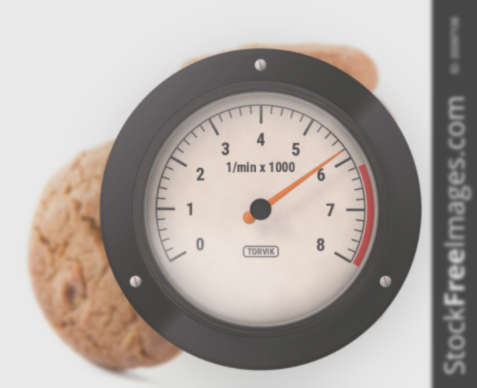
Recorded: 5800; rpm
